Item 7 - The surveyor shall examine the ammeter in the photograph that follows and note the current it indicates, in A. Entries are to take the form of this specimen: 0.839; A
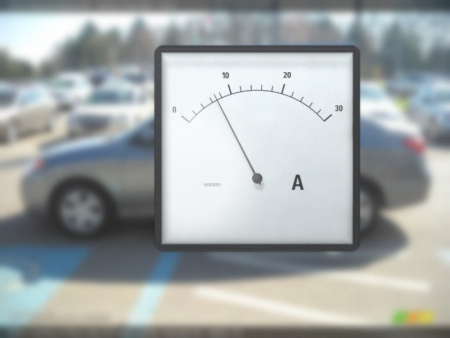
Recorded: 7; A
